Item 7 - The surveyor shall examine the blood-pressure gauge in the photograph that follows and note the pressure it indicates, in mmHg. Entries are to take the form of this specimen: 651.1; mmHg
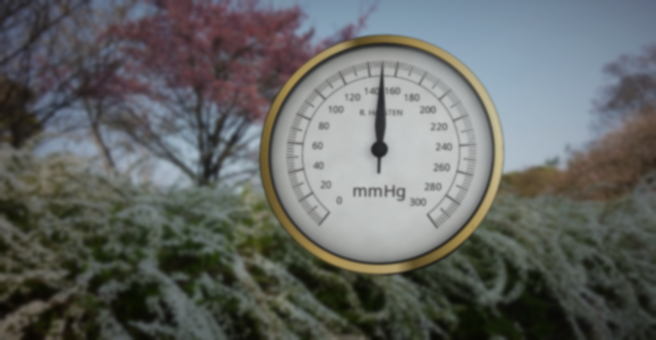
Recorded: 150; mmHg
